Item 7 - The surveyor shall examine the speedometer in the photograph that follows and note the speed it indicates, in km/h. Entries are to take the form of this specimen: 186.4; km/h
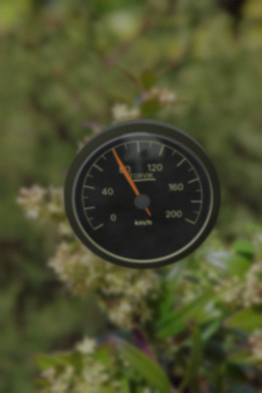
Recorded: 80; km/h
